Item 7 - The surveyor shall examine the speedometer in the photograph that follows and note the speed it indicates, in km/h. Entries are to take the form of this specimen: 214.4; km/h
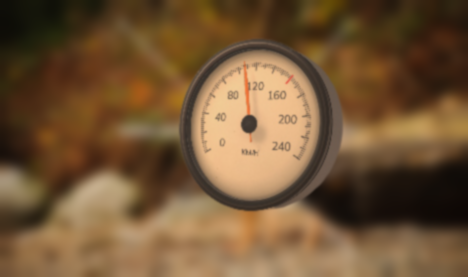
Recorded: 110; km/h
